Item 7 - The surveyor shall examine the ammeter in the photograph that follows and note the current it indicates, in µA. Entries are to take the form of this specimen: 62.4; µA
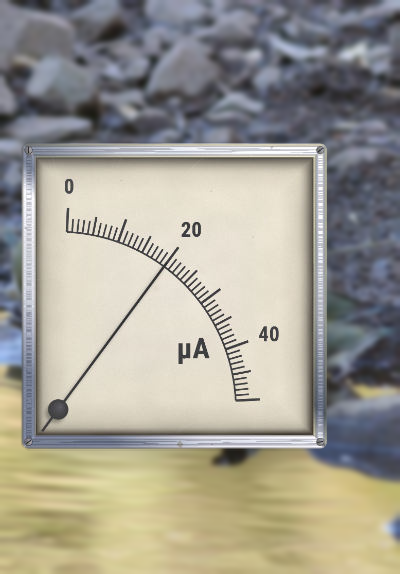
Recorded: 20; µA
